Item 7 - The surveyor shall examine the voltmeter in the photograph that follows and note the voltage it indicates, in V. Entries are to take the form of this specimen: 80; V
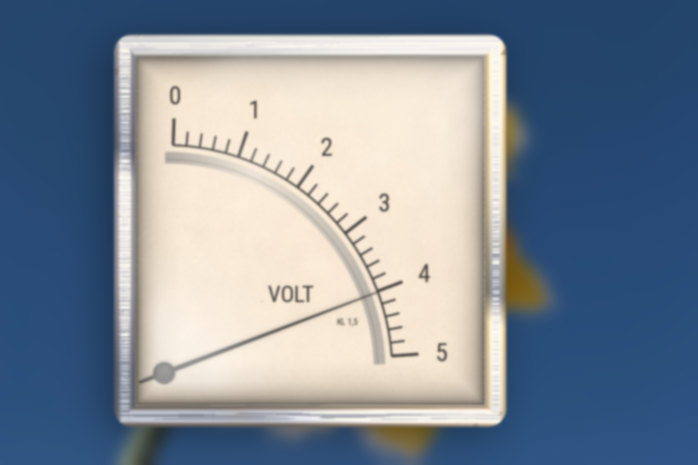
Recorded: 4; V
